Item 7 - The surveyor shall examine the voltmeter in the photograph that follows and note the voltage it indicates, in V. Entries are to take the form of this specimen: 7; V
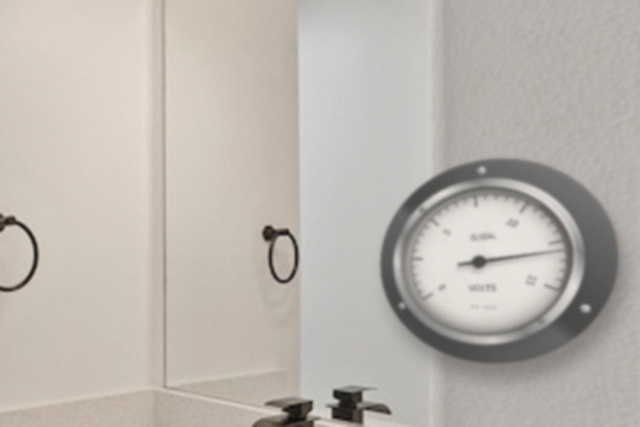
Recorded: 13; V
